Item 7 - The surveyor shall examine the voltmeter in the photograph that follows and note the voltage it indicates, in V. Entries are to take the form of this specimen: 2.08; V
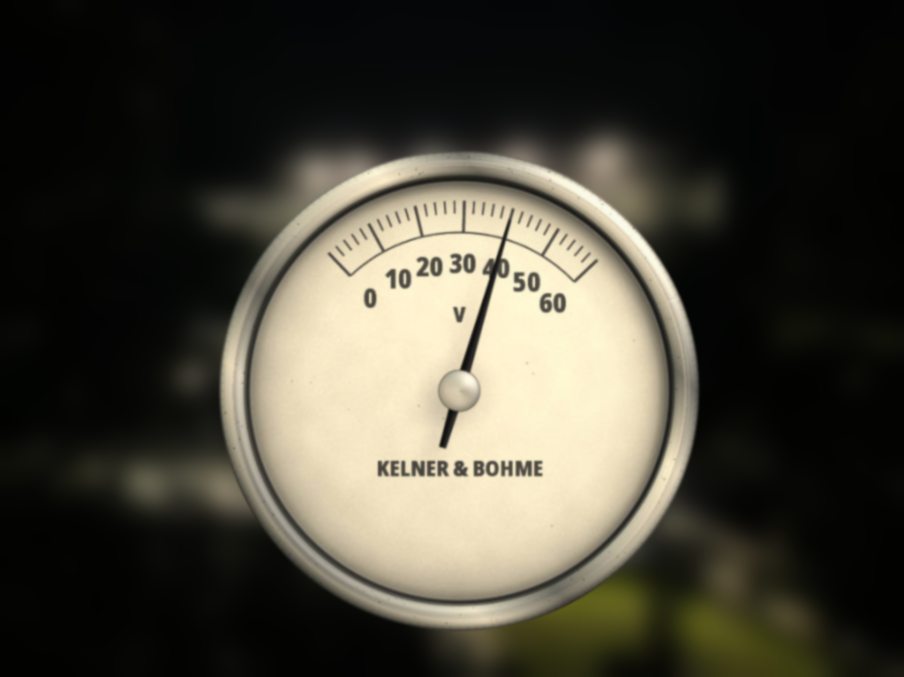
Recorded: 40; V
